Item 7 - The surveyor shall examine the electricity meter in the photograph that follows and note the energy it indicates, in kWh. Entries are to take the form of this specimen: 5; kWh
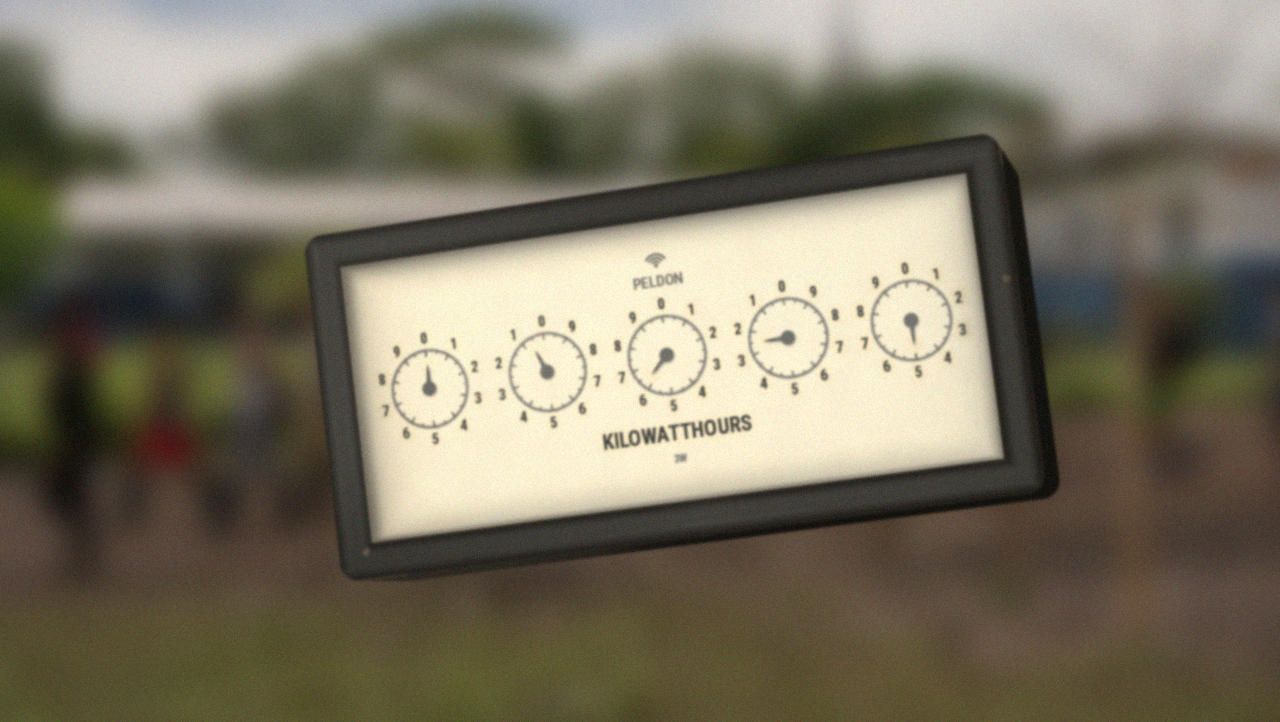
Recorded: 625; kWh
